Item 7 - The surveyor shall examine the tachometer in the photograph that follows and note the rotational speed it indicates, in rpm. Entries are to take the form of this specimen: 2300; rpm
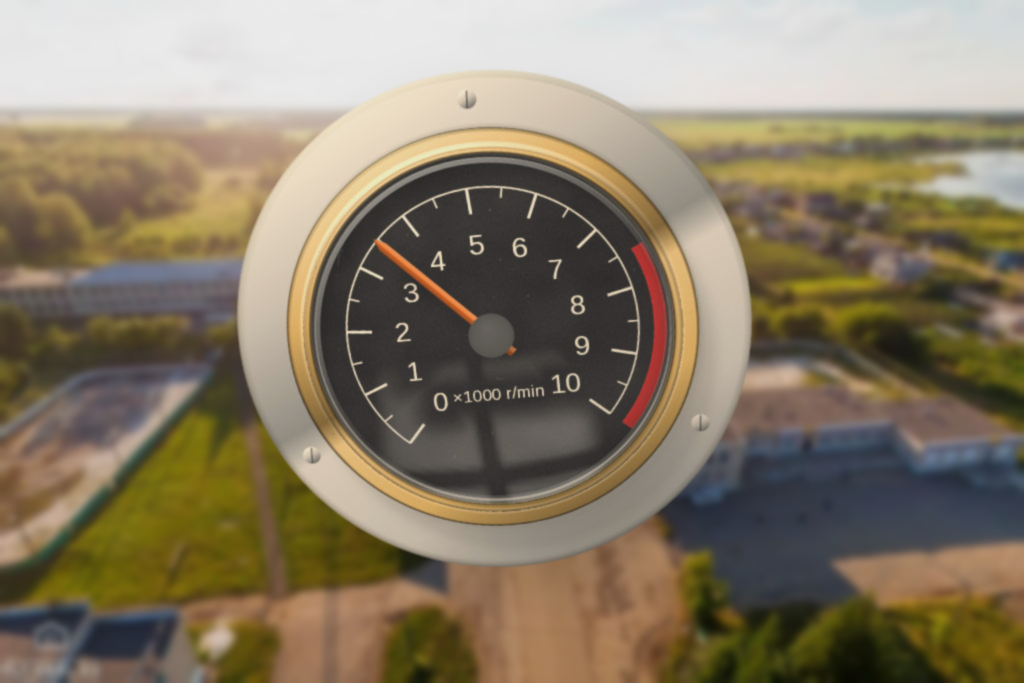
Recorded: 3500; rpm
